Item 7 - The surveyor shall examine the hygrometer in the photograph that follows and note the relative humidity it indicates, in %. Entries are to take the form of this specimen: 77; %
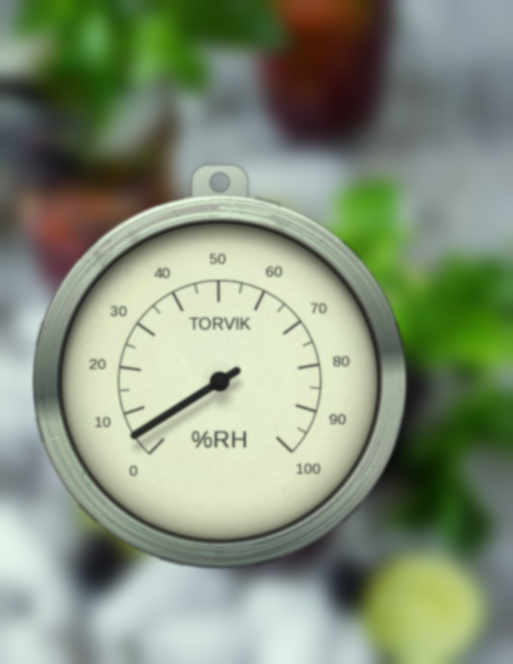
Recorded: 5; %
